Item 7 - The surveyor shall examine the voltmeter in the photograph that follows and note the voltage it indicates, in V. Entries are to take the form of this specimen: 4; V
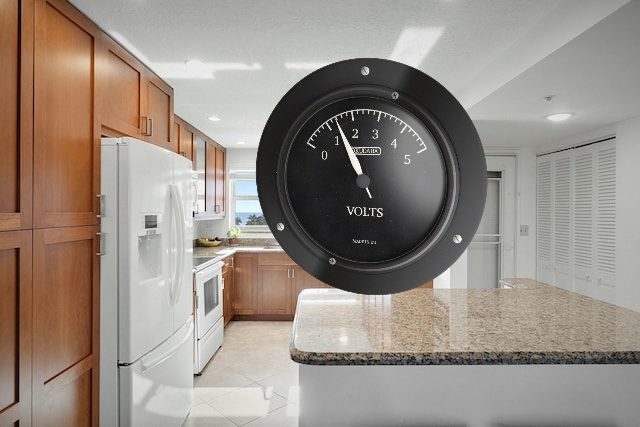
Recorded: 1.4; V
